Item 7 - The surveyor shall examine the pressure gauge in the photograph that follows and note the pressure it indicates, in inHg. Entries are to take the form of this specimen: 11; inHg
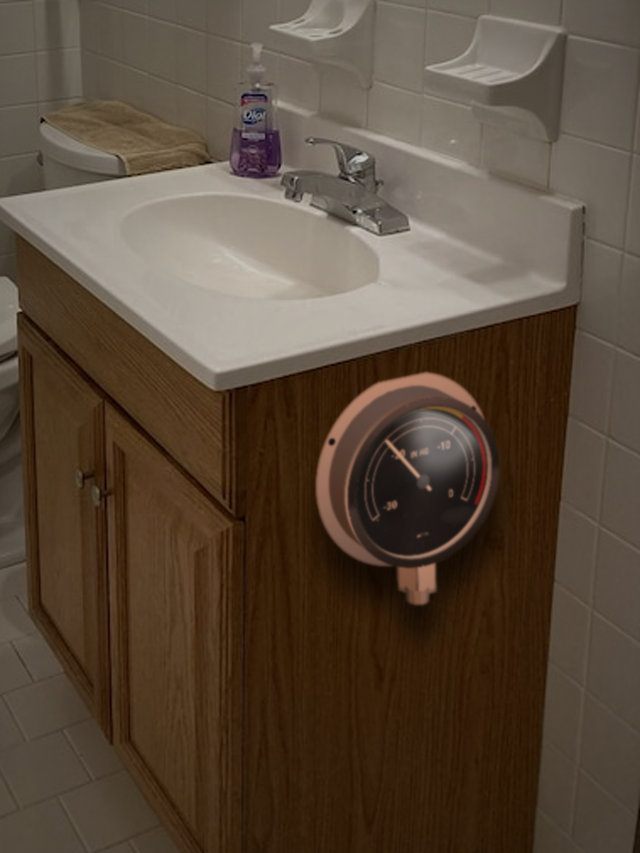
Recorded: -20; inHg
